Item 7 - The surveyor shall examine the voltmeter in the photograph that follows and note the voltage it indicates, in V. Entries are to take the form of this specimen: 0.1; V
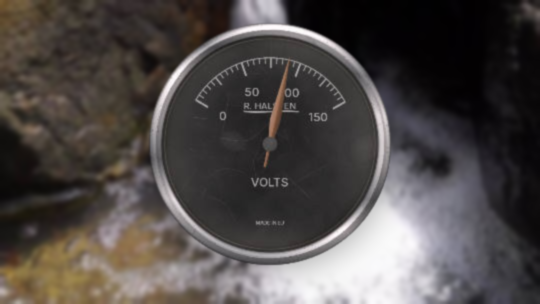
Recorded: 90; V
